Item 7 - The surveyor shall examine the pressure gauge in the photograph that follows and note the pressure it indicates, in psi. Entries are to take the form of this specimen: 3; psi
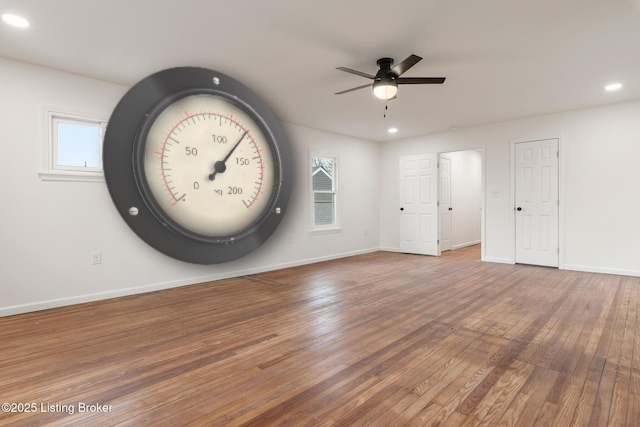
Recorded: 125; psi
